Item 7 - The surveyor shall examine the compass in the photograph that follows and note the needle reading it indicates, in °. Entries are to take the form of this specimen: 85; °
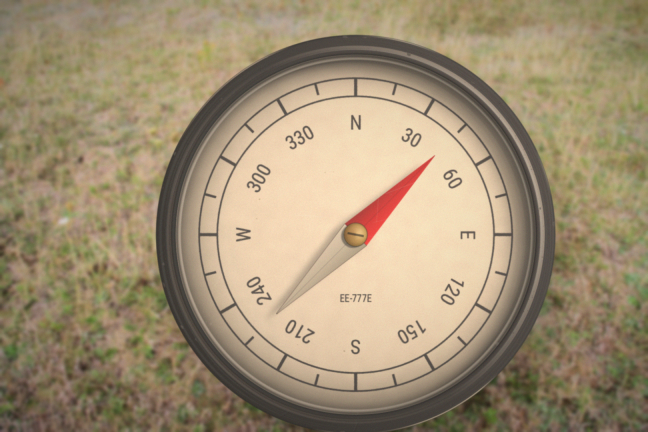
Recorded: 45; °
